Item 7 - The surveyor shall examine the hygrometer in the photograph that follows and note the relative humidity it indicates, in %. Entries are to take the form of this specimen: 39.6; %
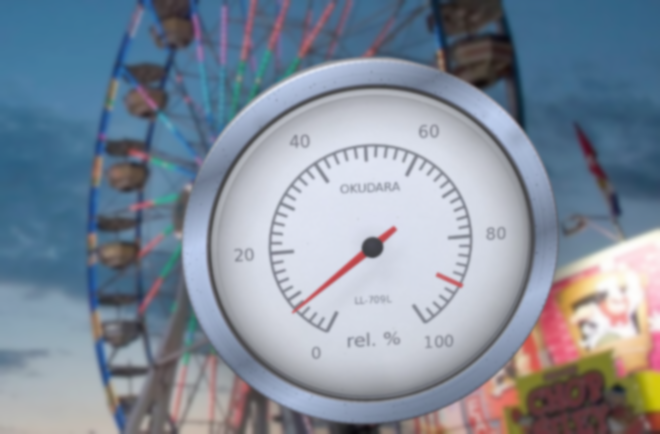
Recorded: 8; %
